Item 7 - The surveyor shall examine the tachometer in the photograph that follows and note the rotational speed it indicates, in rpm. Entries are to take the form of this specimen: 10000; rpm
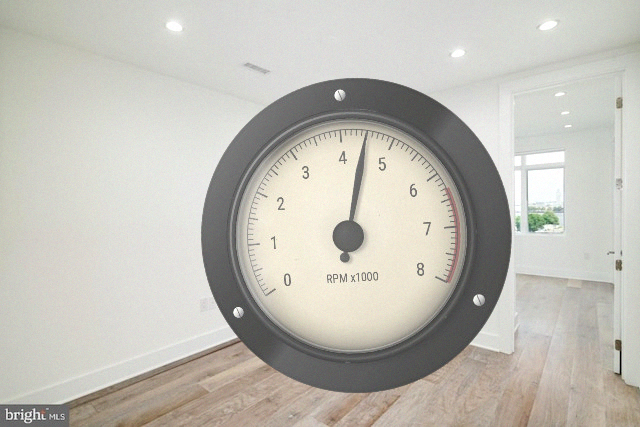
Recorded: 4500; rpm
